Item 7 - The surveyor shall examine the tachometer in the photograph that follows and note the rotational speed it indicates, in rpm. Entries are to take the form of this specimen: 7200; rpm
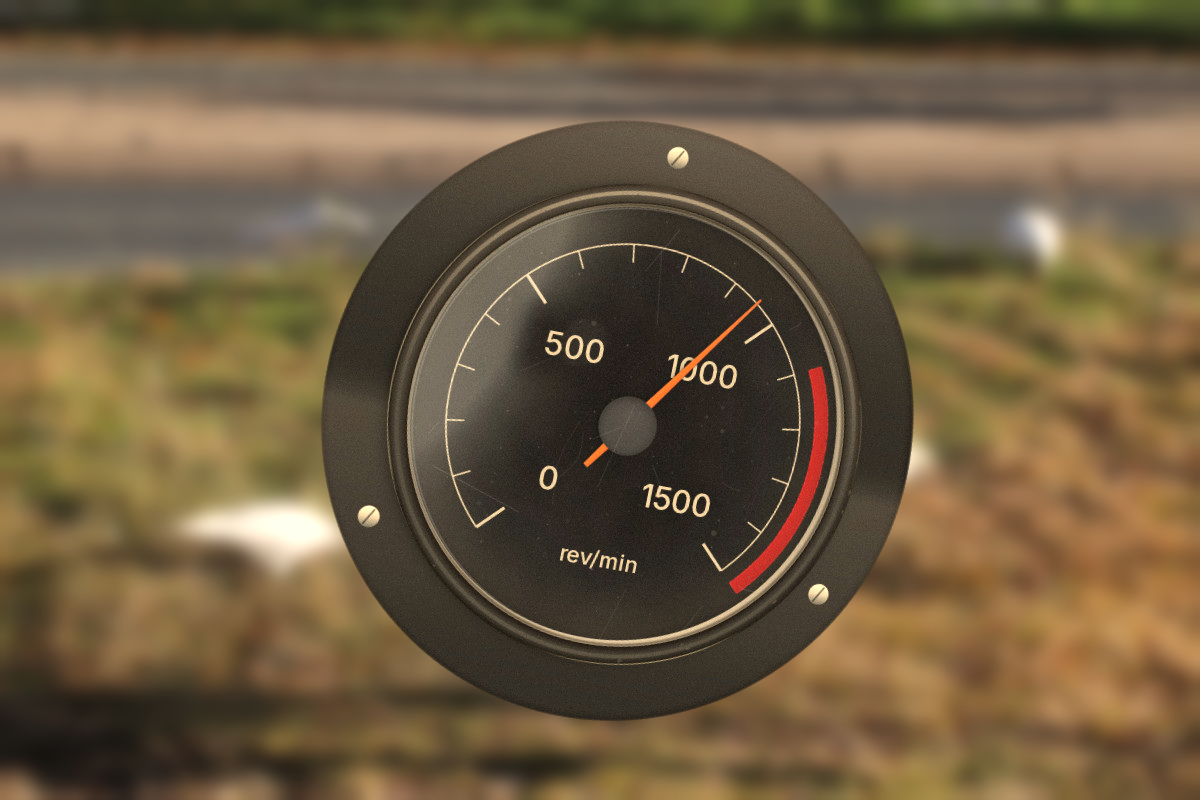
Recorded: 950; rpm
